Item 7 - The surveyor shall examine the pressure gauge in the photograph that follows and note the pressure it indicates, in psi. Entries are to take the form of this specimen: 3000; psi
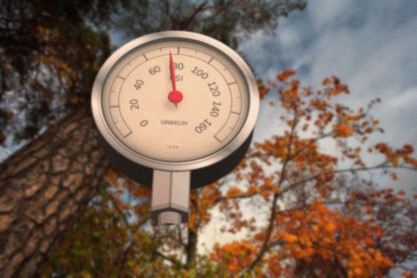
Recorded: 75; psi
